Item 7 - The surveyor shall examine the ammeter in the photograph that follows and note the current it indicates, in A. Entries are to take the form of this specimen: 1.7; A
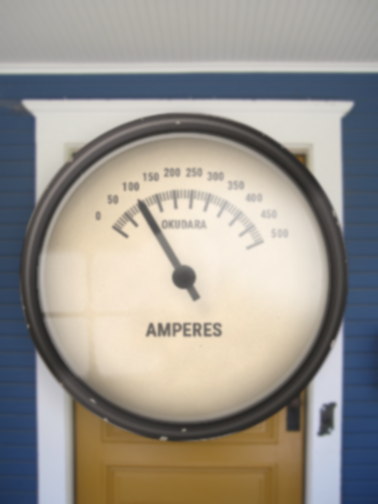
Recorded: 100; A
